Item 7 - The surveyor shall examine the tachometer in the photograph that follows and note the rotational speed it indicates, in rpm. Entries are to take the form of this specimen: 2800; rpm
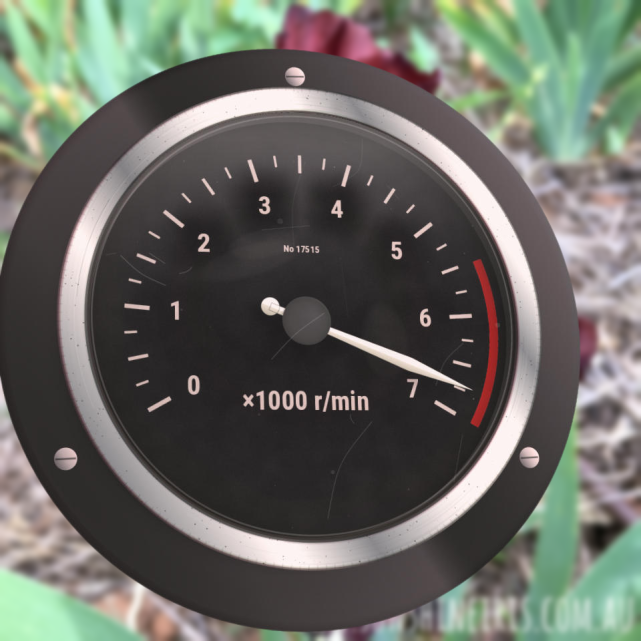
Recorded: 6750; rpm
